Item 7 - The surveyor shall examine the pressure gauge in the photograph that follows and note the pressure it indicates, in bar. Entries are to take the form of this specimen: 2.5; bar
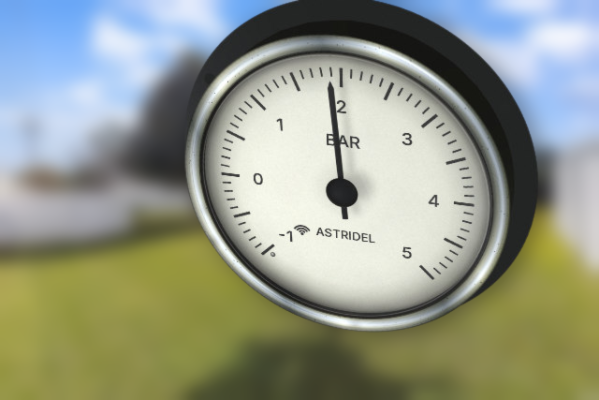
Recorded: 1.9; bar
